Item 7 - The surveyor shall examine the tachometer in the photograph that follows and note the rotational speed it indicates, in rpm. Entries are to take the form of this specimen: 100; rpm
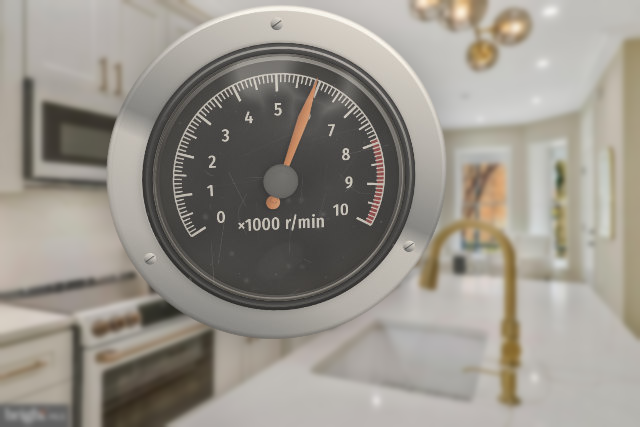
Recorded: 5900; rpm
